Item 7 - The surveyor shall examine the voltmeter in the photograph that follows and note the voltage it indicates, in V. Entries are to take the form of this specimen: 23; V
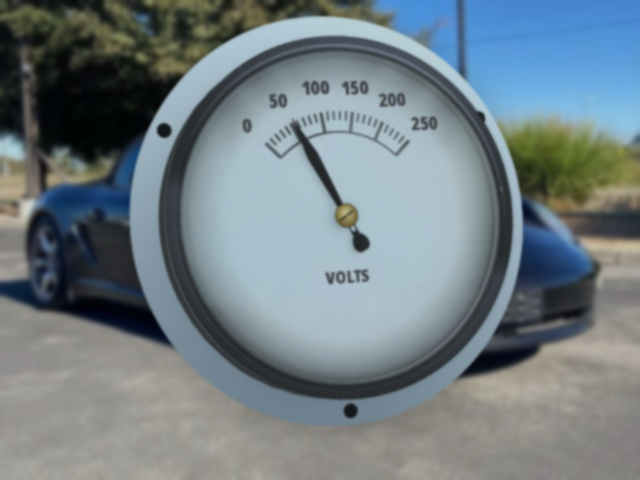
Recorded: 50; V
